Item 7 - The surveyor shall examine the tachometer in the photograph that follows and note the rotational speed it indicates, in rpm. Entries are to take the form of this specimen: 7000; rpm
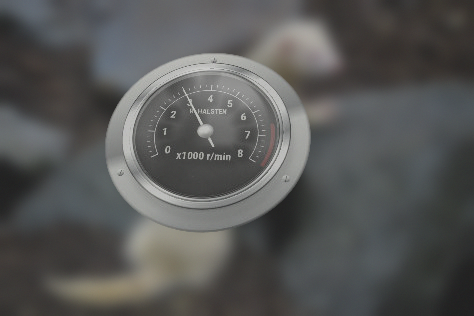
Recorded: 3000; rpm
